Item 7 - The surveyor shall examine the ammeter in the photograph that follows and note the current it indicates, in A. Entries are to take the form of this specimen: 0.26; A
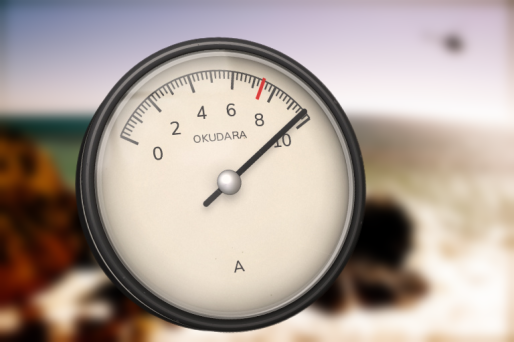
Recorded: 9.6; A
